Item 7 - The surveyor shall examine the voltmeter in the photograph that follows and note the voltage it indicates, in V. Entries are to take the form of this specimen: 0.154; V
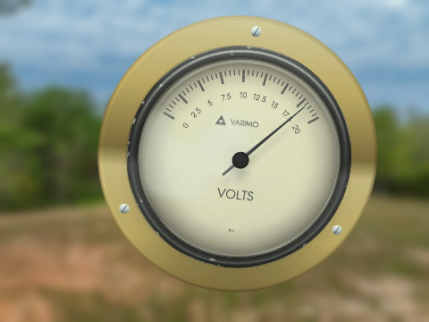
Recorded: 18; V
